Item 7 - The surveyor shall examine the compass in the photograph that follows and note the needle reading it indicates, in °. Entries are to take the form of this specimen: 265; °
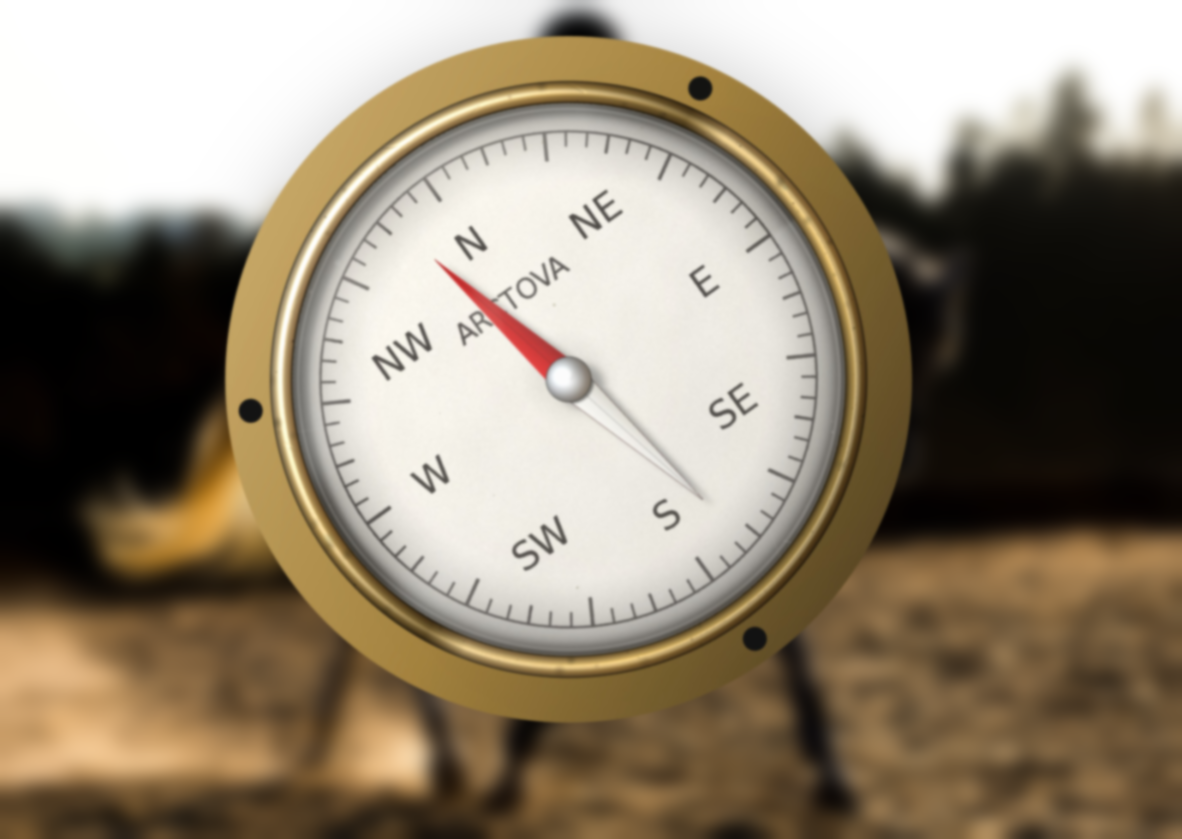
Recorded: 347.5; °
